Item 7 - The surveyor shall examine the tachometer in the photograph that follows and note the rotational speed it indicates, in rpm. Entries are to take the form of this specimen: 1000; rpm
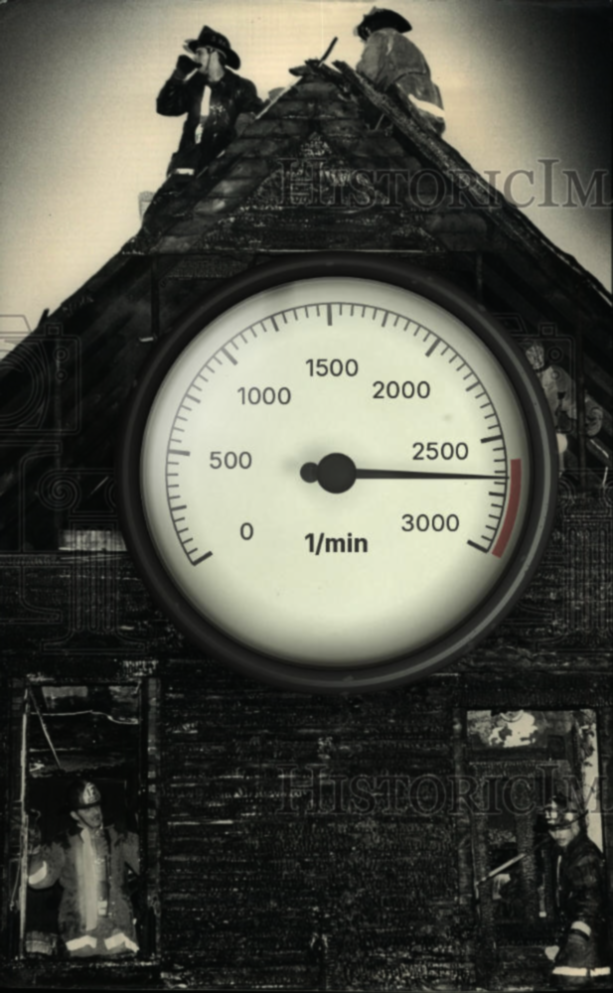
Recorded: 2675; rpm
